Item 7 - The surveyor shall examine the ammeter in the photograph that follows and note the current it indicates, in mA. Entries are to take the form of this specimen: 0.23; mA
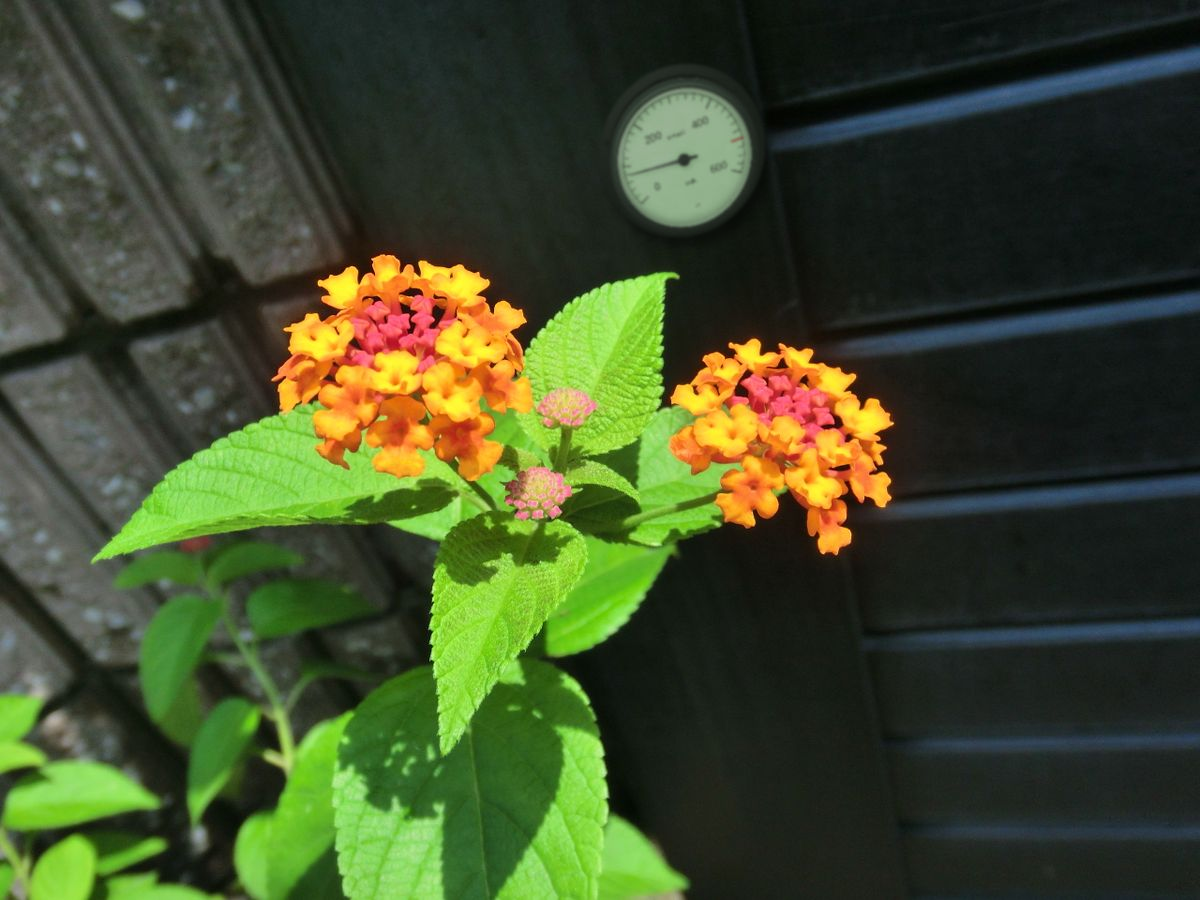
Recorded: 80; mA
